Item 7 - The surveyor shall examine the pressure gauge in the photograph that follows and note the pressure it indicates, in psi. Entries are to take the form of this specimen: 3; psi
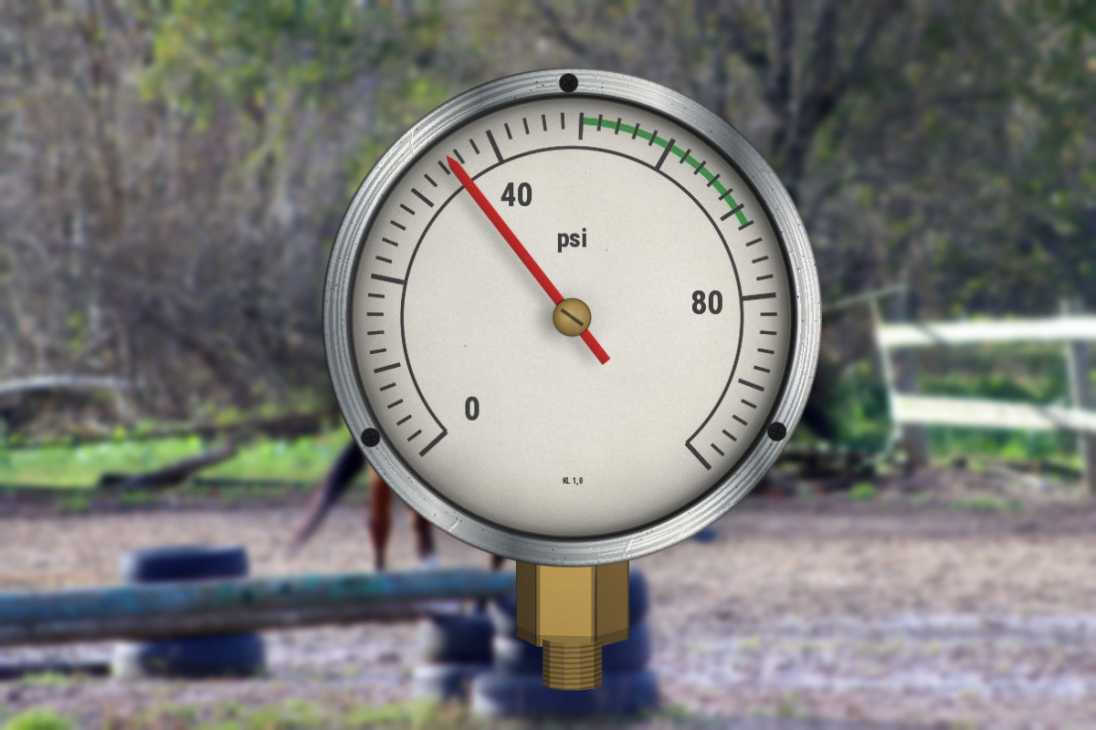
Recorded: 35; psi
